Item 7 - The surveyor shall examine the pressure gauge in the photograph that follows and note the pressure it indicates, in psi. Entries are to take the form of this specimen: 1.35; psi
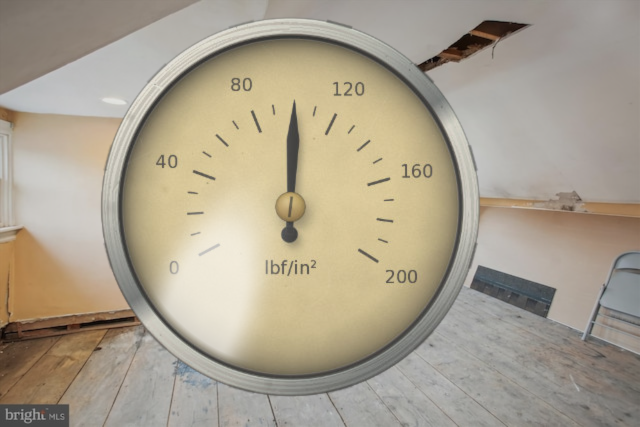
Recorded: 100; psi
